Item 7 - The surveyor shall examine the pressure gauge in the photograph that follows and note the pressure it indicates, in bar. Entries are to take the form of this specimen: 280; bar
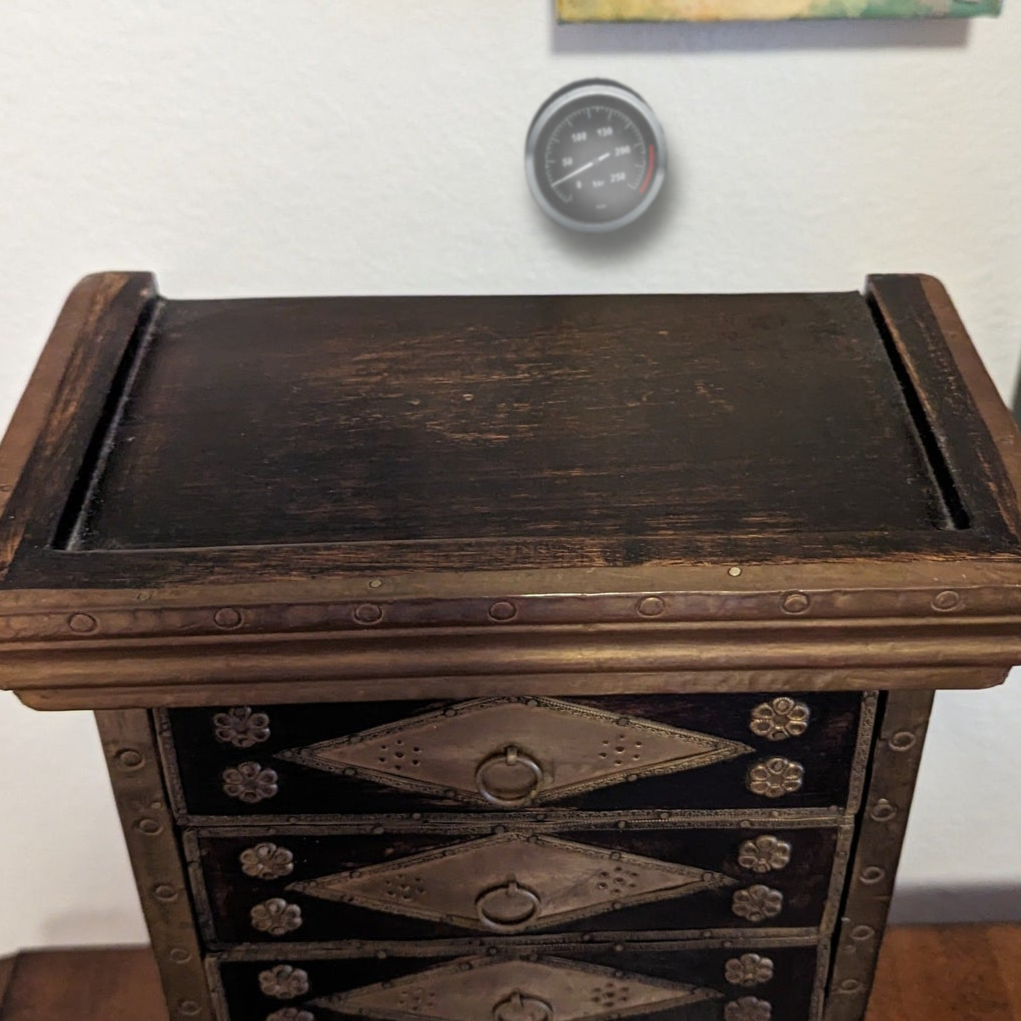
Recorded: 25; bar
